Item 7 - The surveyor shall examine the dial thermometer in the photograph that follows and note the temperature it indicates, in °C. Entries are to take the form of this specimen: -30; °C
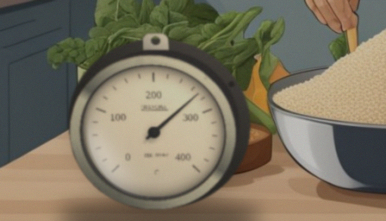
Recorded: 270; °C
